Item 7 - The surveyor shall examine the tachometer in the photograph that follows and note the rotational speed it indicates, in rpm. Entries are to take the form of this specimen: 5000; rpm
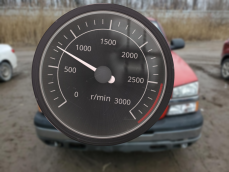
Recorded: 750; rpm
